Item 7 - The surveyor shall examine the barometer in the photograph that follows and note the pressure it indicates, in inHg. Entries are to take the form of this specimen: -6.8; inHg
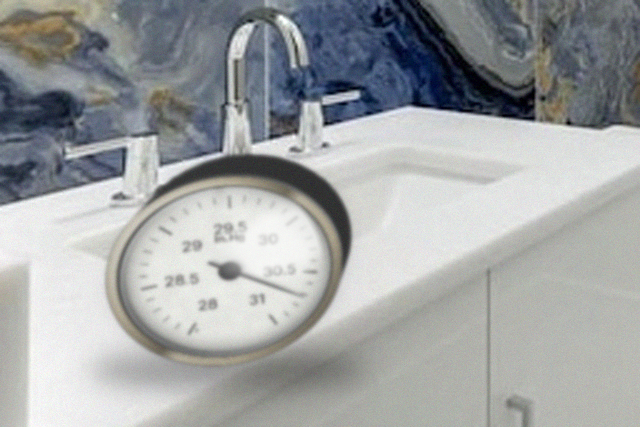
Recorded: 30.7; inHg
